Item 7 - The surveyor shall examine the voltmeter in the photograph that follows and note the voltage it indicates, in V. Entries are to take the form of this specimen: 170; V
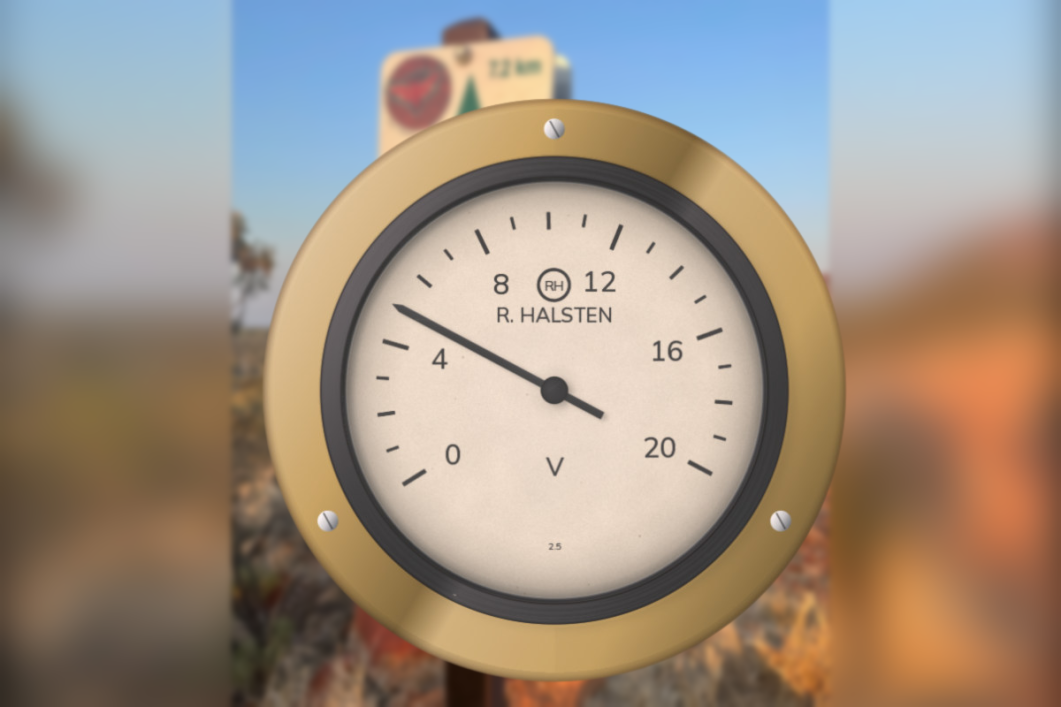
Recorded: 5; V
